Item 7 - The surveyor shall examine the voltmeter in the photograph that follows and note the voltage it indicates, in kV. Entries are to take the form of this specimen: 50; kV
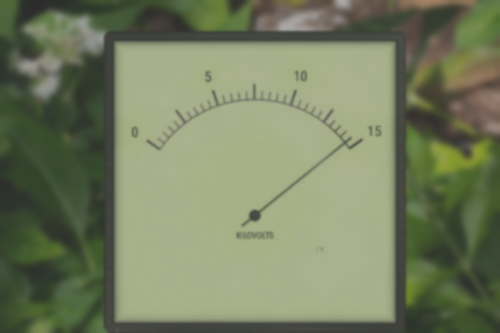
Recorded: 14.5; kV
